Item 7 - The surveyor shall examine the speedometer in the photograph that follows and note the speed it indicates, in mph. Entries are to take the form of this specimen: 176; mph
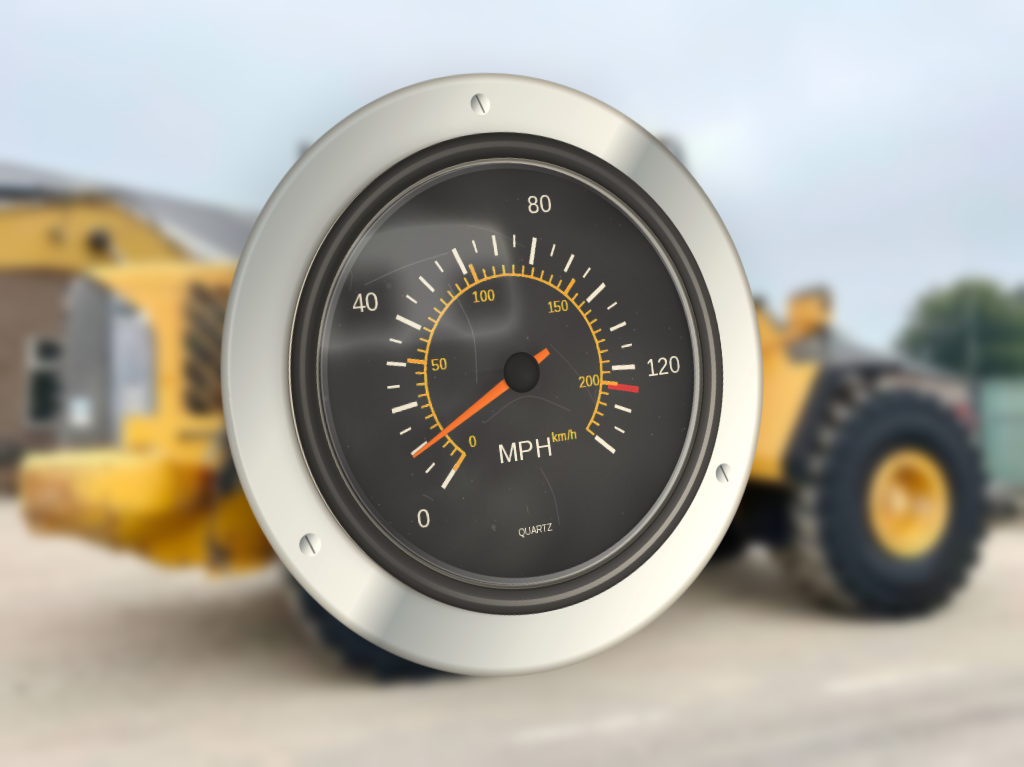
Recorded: 10; mph
